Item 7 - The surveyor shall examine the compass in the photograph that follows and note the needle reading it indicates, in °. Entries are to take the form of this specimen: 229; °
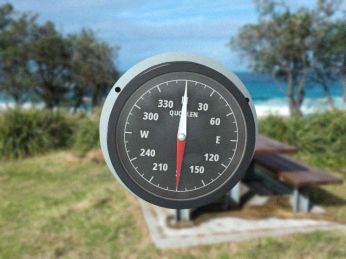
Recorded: 180; °
